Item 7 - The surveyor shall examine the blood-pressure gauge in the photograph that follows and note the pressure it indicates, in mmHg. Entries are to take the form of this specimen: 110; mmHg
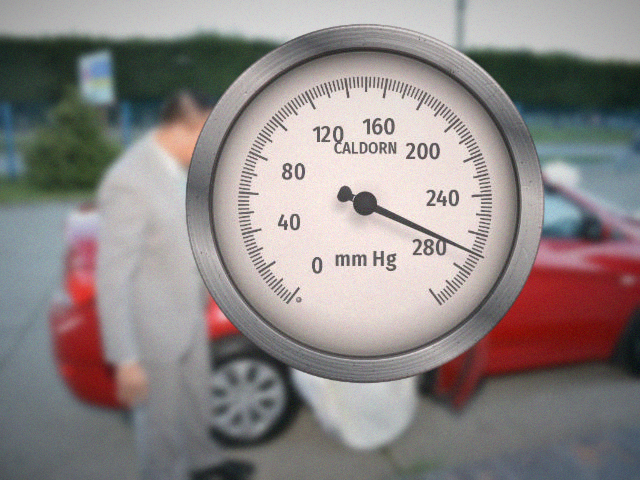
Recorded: 270; mmHg
